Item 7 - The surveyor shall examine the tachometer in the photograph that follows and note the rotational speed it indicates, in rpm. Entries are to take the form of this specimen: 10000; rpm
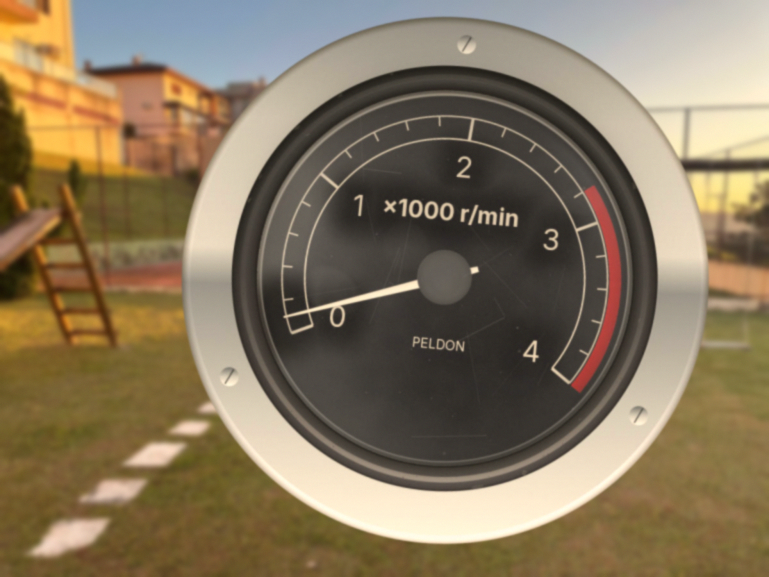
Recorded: 100; rpm
